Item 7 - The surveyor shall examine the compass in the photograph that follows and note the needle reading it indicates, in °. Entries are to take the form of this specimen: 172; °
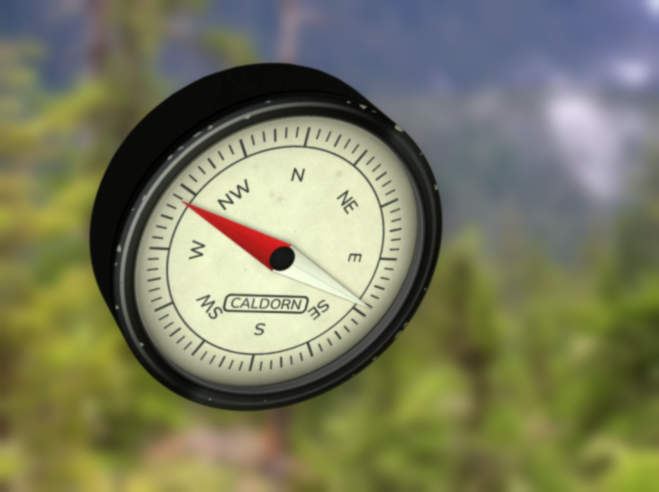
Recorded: 295; °
